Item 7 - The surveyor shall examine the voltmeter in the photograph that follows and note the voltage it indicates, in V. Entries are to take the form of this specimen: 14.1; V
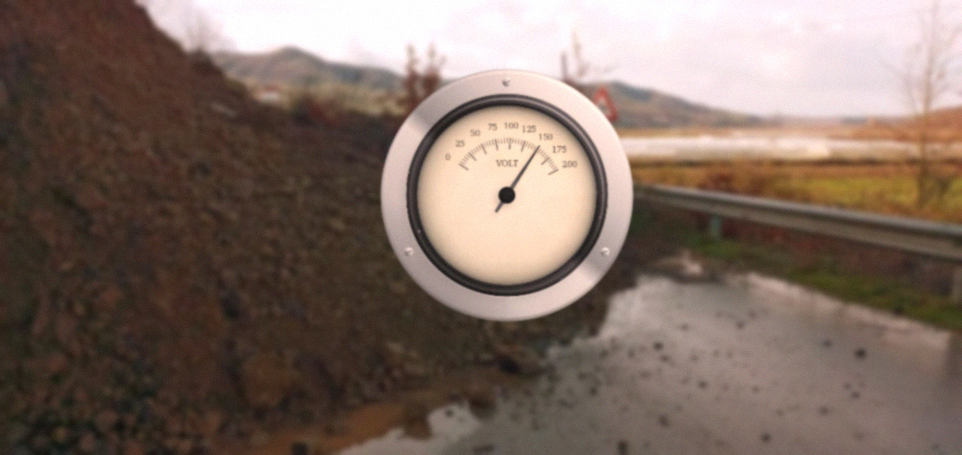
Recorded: 150; V
